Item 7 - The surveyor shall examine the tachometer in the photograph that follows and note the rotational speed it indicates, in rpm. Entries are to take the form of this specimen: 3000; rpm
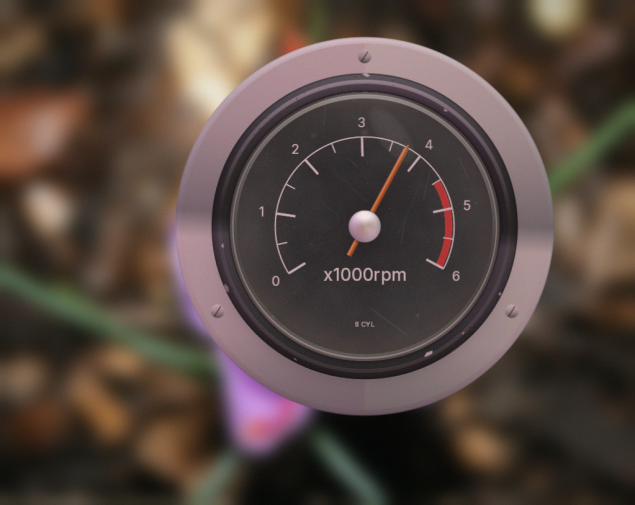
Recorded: 3750; rpm
